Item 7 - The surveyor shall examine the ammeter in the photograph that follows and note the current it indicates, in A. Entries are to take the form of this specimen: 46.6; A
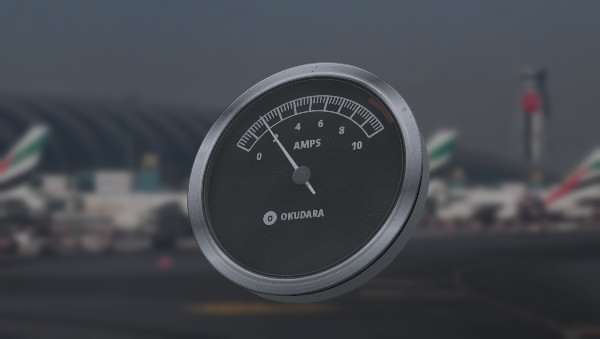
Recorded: 2; A
